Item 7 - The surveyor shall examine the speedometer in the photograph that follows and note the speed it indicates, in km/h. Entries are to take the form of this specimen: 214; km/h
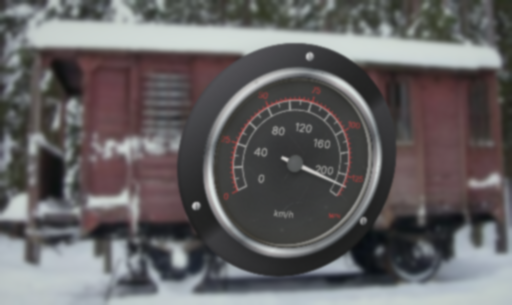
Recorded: 210; km/h
